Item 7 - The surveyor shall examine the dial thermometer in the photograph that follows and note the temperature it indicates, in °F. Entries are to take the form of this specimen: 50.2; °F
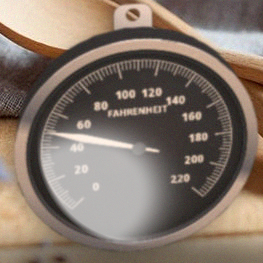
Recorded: 50; °F
